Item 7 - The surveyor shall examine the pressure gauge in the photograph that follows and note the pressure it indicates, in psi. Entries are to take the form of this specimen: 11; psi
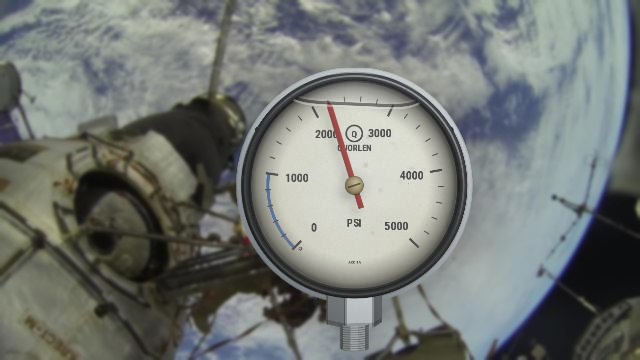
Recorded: 2200; psi
